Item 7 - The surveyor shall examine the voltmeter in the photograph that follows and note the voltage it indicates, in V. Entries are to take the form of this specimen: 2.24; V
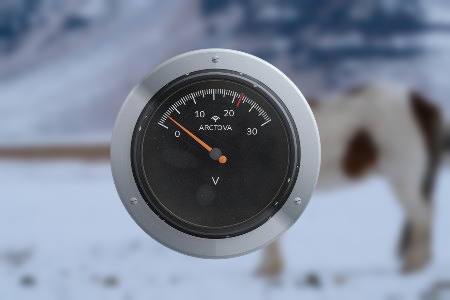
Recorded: 2.5; V
